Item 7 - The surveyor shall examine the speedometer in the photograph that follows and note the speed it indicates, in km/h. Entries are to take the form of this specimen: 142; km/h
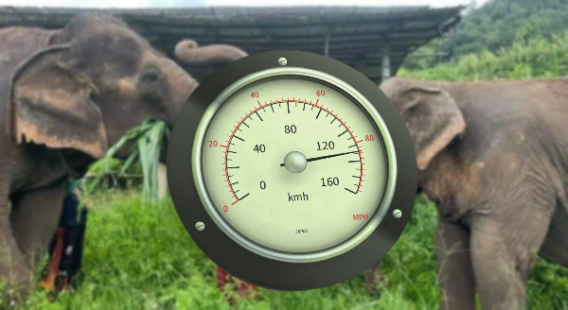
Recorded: 135; km/h
